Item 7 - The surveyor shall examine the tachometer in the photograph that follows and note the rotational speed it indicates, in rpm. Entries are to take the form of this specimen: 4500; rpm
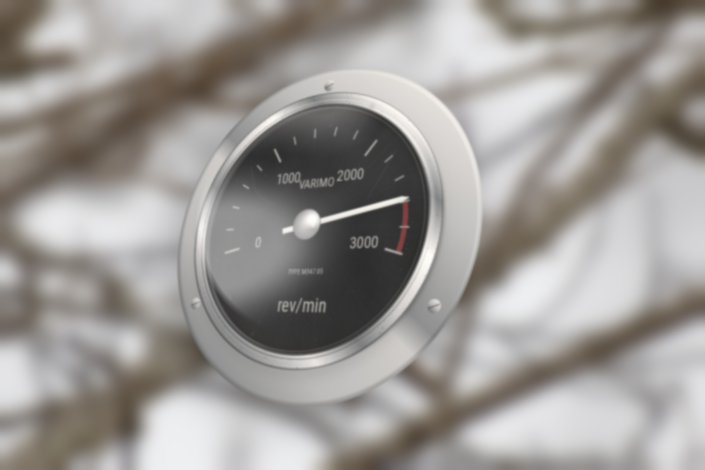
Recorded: 2600; rpm
